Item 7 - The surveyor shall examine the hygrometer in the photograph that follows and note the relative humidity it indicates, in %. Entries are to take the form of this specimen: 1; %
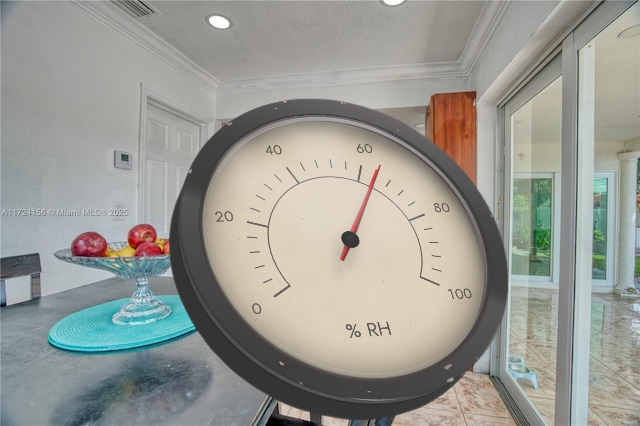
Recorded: 64; %
